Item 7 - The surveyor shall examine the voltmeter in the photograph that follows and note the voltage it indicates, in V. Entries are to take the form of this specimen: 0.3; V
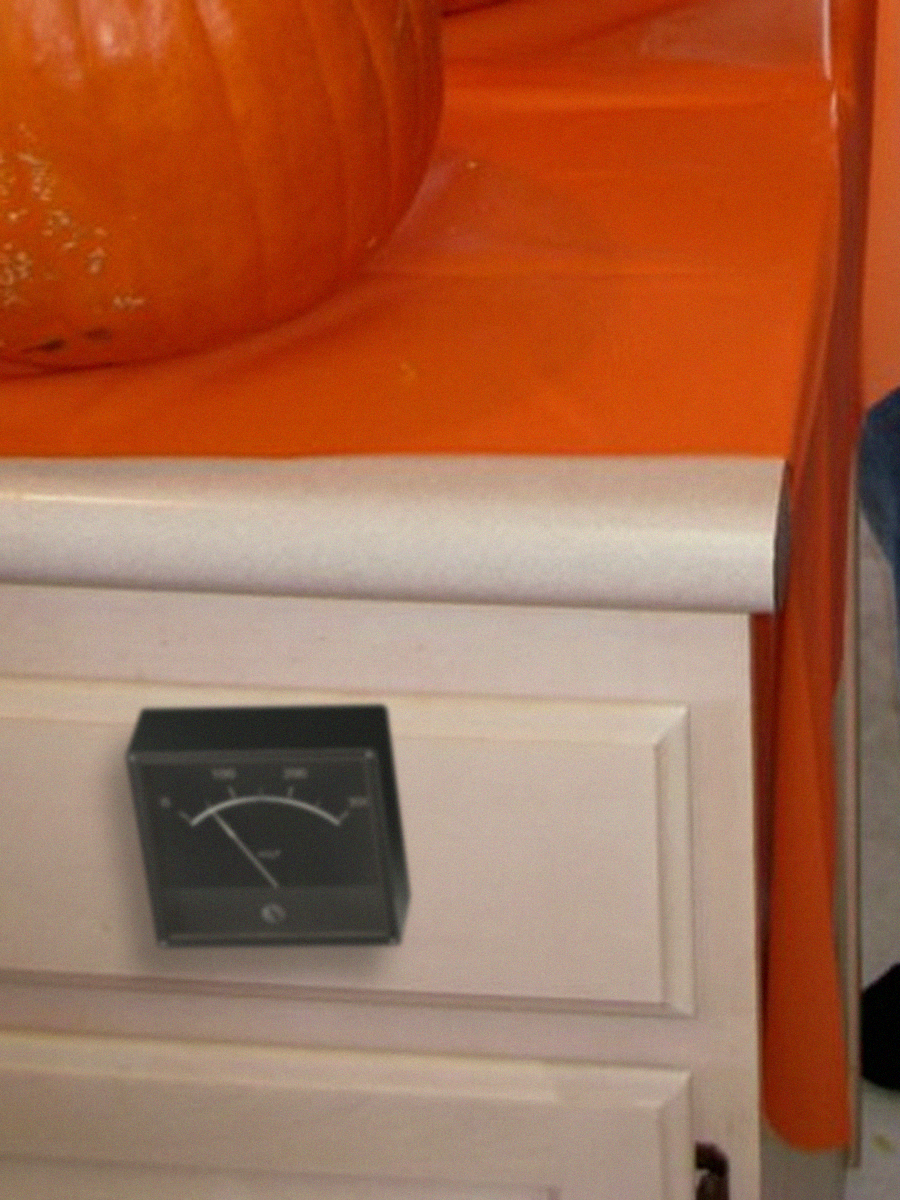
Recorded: 50; V
